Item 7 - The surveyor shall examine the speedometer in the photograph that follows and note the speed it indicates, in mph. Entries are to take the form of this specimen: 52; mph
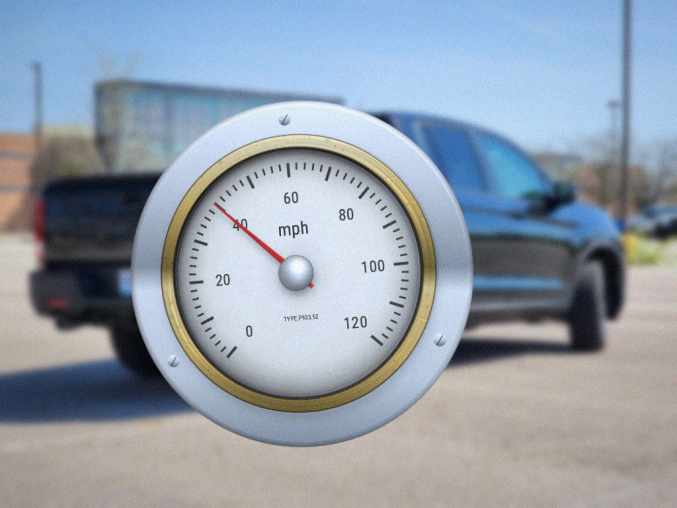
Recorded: 40; mph
